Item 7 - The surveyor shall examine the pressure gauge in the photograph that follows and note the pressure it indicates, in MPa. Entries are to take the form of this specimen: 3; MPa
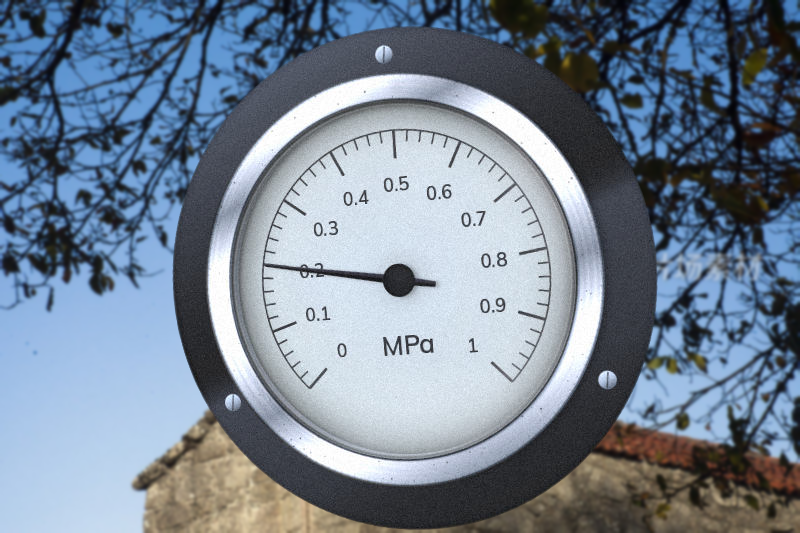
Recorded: 0.2; MPa
